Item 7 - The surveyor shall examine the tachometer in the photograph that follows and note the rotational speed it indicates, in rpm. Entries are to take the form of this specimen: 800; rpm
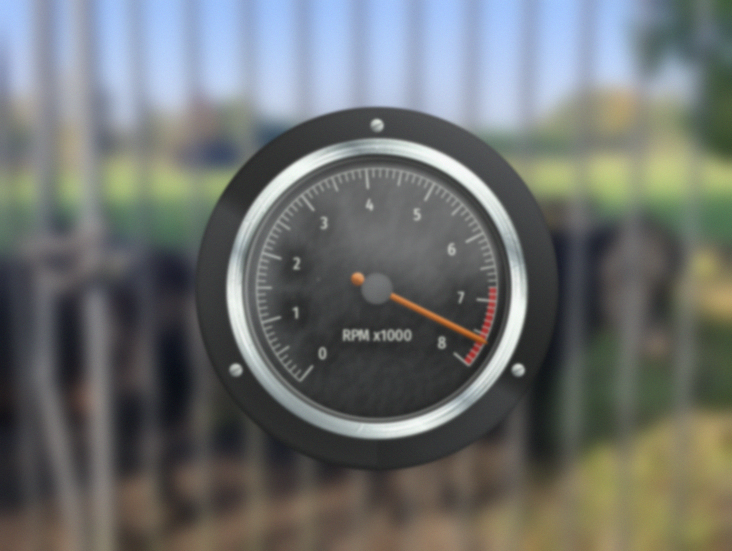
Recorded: 7600; rpm
